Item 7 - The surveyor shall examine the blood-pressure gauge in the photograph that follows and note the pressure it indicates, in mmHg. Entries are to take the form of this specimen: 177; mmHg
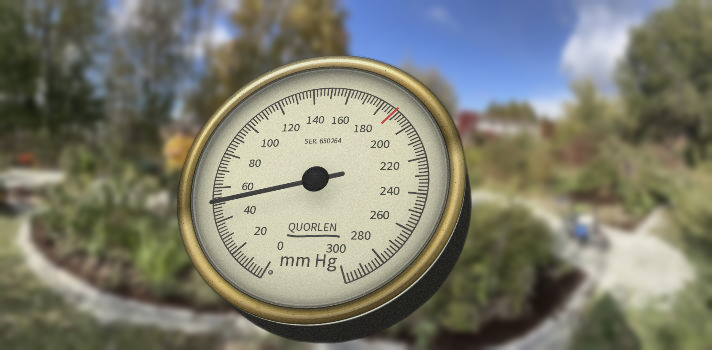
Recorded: 50; mmHg
